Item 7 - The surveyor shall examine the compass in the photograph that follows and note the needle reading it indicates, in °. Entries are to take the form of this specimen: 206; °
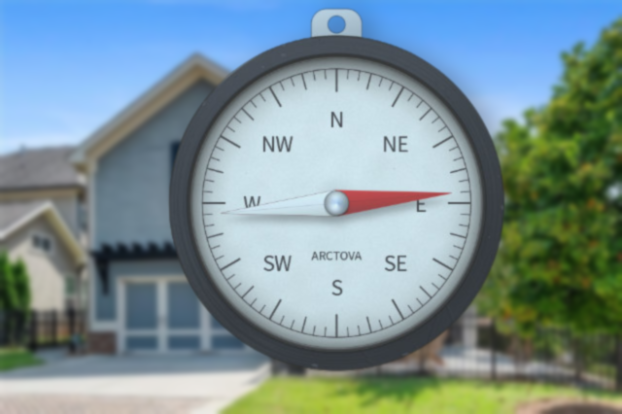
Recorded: 85; °
